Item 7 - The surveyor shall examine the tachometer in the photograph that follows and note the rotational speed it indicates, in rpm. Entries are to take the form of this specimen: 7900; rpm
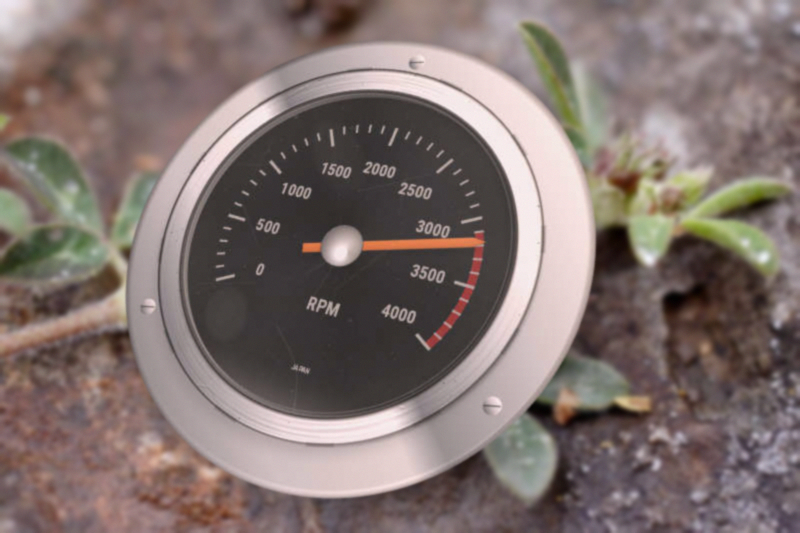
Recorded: 3200; rpm
